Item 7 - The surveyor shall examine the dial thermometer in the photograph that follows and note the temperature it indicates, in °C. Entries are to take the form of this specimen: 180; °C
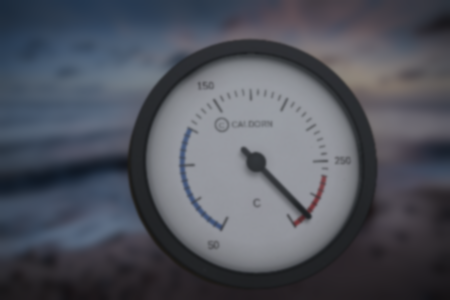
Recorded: 290; °C
